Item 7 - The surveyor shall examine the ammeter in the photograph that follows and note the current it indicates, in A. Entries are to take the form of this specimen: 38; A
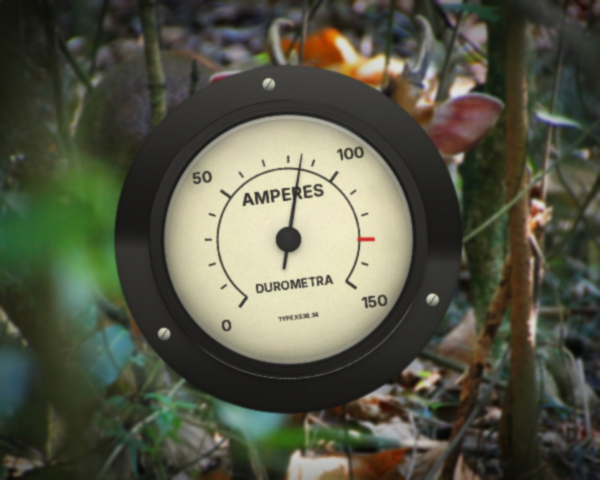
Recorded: 85; A
